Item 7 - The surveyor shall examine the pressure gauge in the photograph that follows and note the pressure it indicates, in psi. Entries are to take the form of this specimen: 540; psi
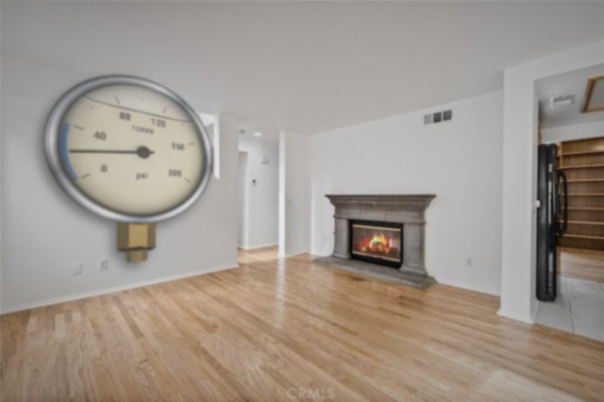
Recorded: 20; psi
